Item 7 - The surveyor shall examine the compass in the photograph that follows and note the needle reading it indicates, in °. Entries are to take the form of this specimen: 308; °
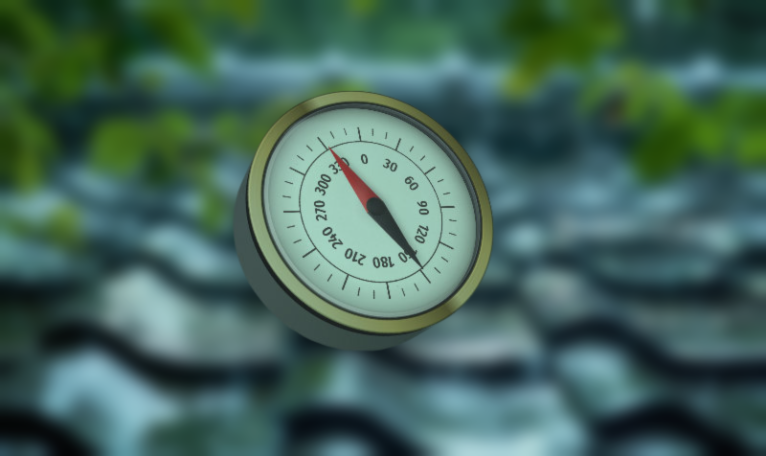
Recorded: 330; °
